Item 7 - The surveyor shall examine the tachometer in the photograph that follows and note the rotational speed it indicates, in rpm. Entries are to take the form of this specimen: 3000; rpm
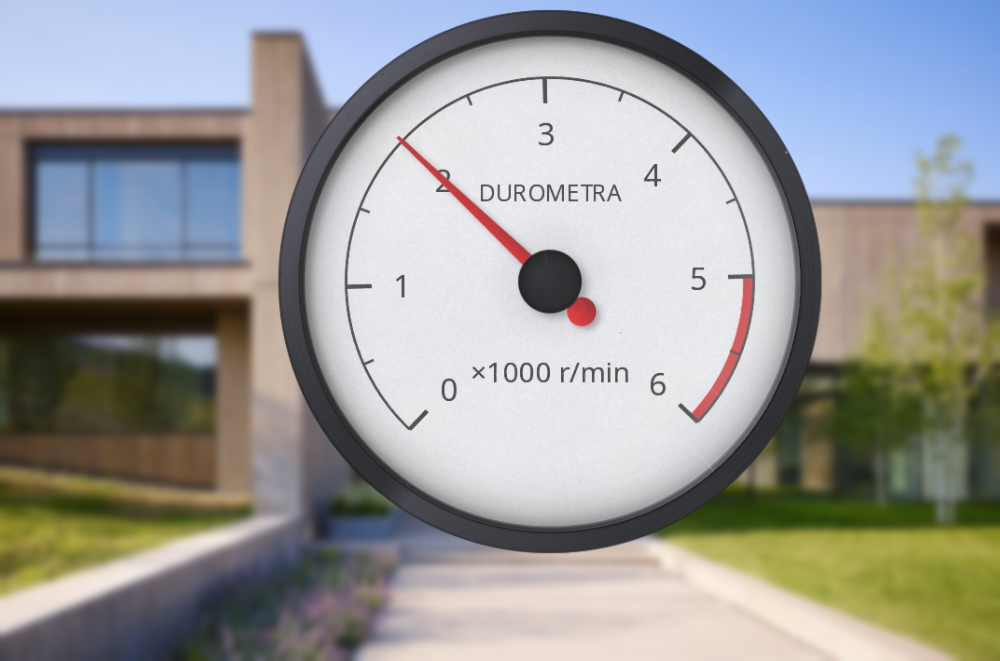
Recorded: 2000; rpm
